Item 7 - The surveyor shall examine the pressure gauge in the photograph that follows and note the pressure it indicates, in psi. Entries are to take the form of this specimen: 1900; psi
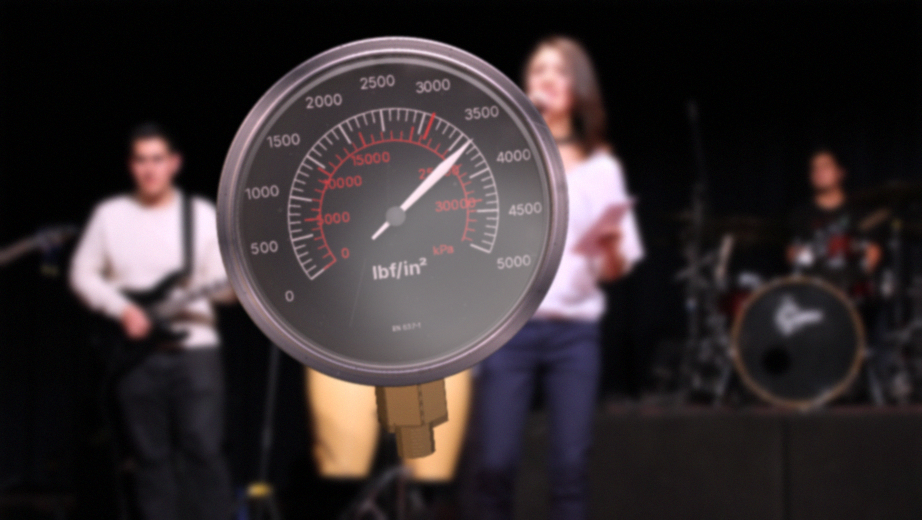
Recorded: 3600; psi
